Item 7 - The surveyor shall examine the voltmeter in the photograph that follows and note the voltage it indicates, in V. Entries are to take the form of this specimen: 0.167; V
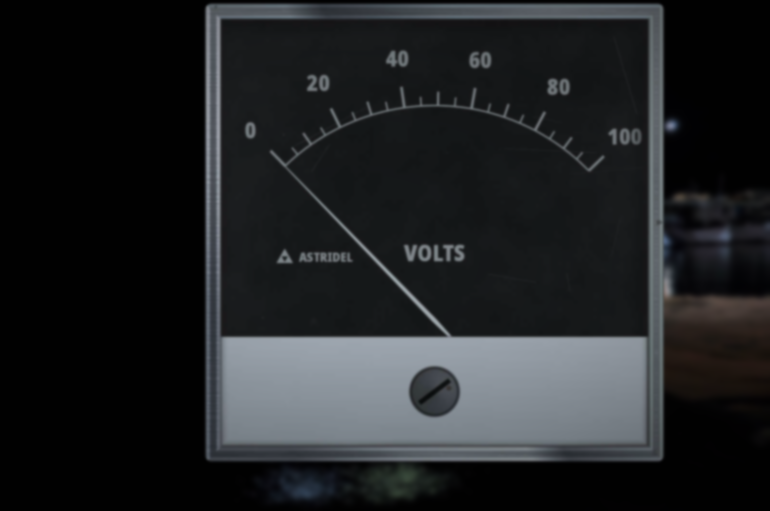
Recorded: 0; V
